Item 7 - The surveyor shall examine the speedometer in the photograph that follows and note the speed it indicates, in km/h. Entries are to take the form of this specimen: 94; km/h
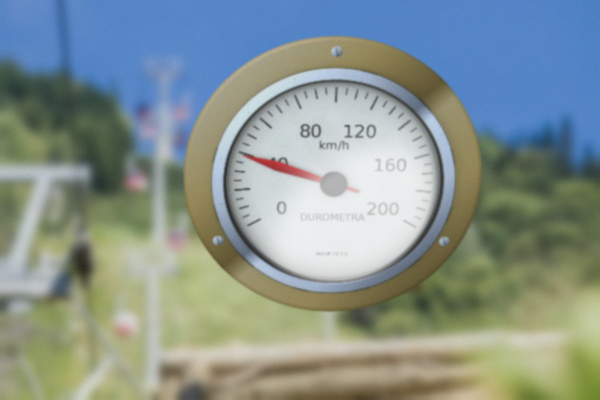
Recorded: 40; km/h
